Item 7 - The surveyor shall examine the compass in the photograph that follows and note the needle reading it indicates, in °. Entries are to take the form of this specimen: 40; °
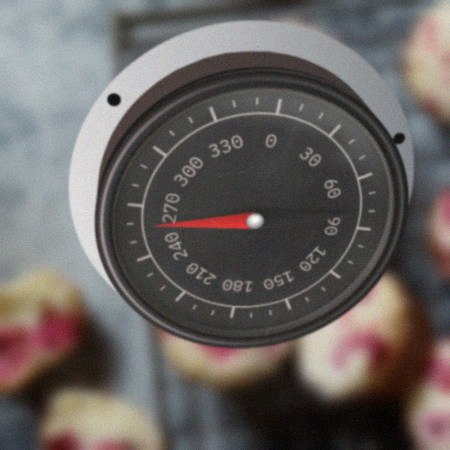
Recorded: 260; °
